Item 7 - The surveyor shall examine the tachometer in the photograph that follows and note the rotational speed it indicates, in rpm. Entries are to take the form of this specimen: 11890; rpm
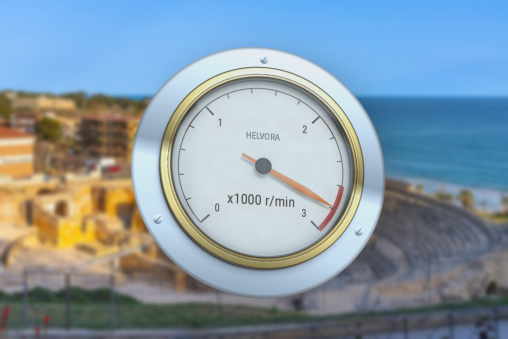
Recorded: 2800; rpm
